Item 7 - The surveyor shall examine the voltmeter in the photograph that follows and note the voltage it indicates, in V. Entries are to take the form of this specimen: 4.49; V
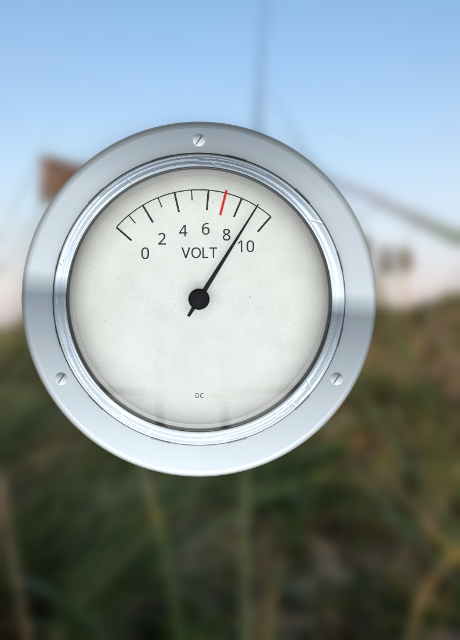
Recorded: 9; V
